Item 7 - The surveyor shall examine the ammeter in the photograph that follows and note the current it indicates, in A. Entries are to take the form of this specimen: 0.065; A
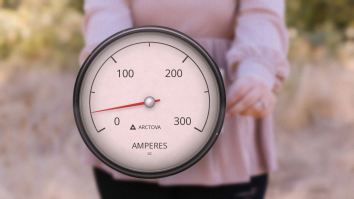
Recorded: 25; A
